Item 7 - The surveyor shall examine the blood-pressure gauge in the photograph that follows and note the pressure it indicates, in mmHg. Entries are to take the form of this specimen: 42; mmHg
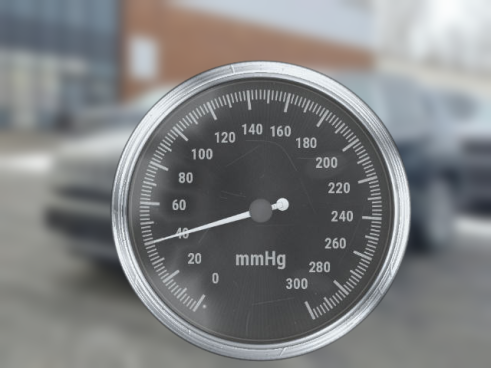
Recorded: 40; mmHg
